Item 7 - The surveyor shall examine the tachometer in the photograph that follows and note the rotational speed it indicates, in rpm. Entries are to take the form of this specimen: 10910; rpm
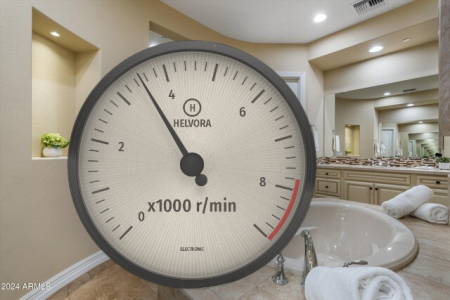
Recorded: 3500; rpm
